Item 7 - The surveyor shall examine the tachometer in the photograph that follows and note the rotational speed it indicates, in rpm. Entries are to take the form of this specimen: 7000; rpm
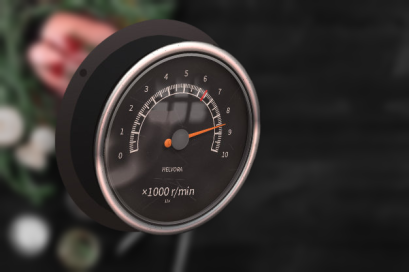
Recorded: 8500; rpm
